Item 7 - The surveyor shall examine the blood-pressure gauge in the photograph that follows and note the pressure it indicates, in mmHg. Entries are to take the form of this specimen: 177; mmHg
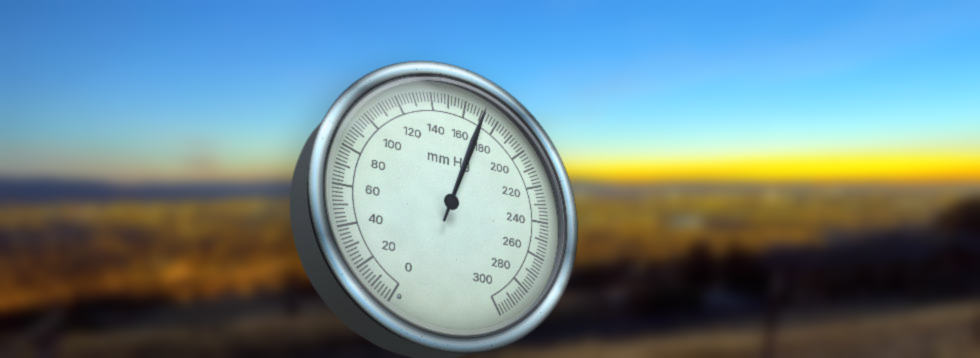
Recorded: 170; mmHg
